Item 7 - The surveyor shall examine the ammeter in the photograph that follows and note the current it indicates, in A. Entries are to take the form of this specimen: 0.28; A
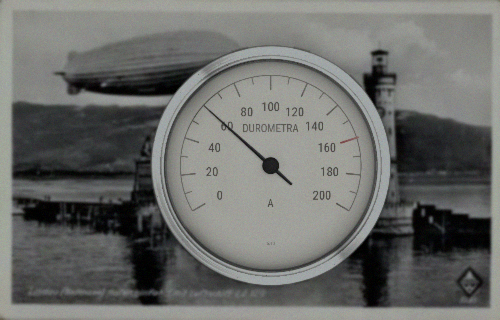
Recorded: 60; A
